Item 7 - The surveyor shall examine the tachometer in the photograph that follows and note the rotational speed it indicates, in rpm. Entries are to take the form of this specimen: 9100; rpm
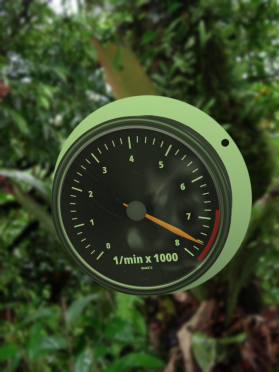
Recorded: 7600; rpm
